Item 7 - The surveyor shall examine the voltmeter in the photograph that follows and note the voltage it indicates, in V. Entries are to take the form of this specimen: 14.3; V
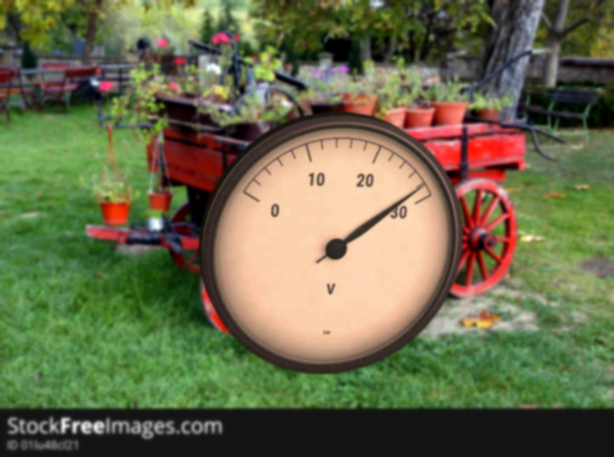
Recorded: 28; V
